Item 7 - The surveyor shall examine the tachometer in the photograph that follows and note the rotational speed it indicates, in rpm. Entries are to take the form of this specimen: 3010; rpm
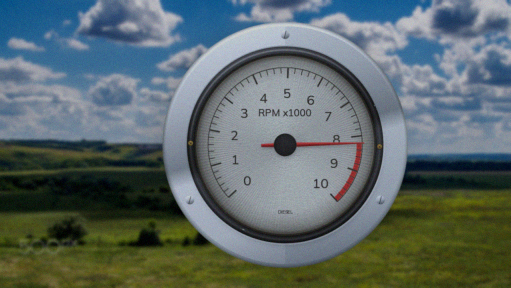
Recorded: 8200; rpm
